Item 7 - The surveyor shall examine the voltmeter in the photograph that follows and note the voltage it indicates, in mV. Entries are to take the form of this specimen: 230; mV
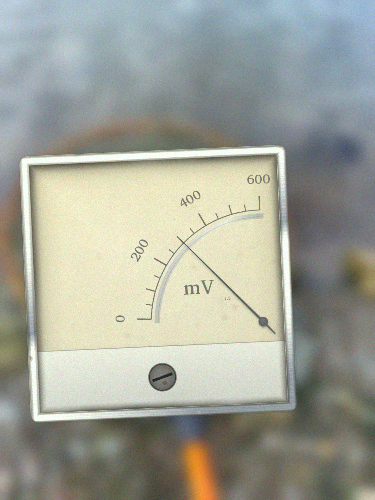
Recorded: 300; mV
